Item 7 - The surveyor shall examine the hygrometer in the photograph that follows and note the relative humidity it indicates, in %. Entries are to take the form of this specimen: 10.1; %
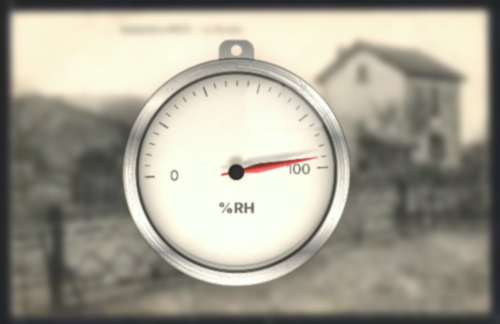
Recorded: 96; %
